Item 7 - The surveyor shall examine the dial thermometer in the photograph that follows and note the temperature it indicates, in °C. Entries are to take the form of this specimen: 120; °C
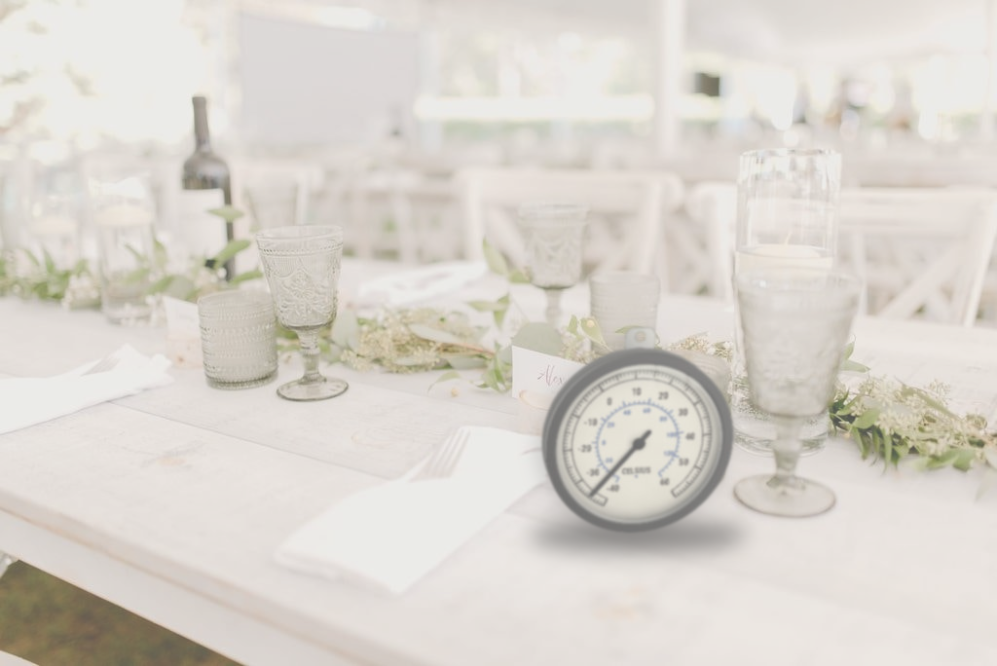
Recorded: -35; °C
